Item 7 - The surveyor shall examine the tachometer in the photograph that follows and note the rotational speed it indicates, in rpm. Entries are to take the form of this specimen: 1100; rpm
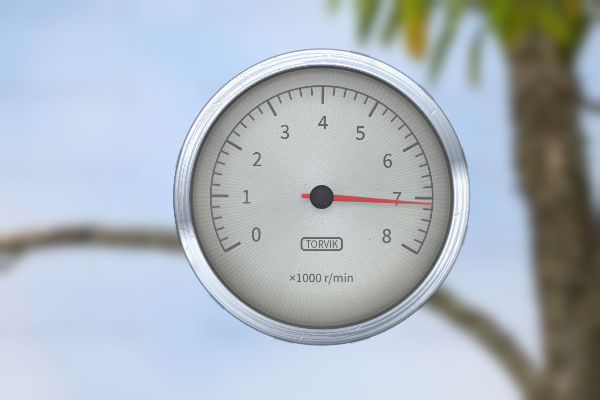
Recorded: 7100; rpm
